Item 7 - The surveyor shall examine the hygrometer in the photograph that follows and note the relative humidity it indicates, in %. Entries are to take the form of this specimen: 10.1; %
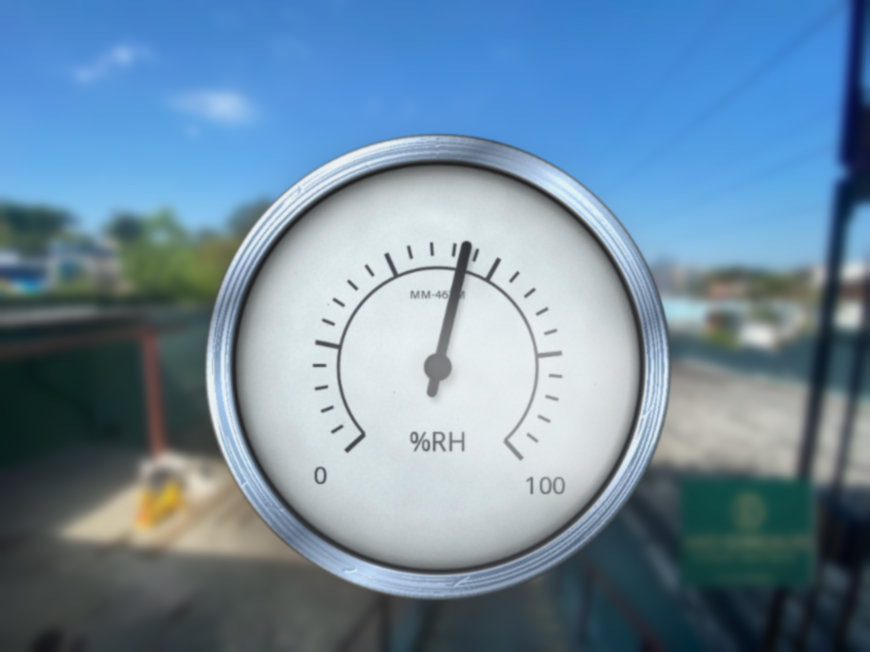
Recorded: 54; %
